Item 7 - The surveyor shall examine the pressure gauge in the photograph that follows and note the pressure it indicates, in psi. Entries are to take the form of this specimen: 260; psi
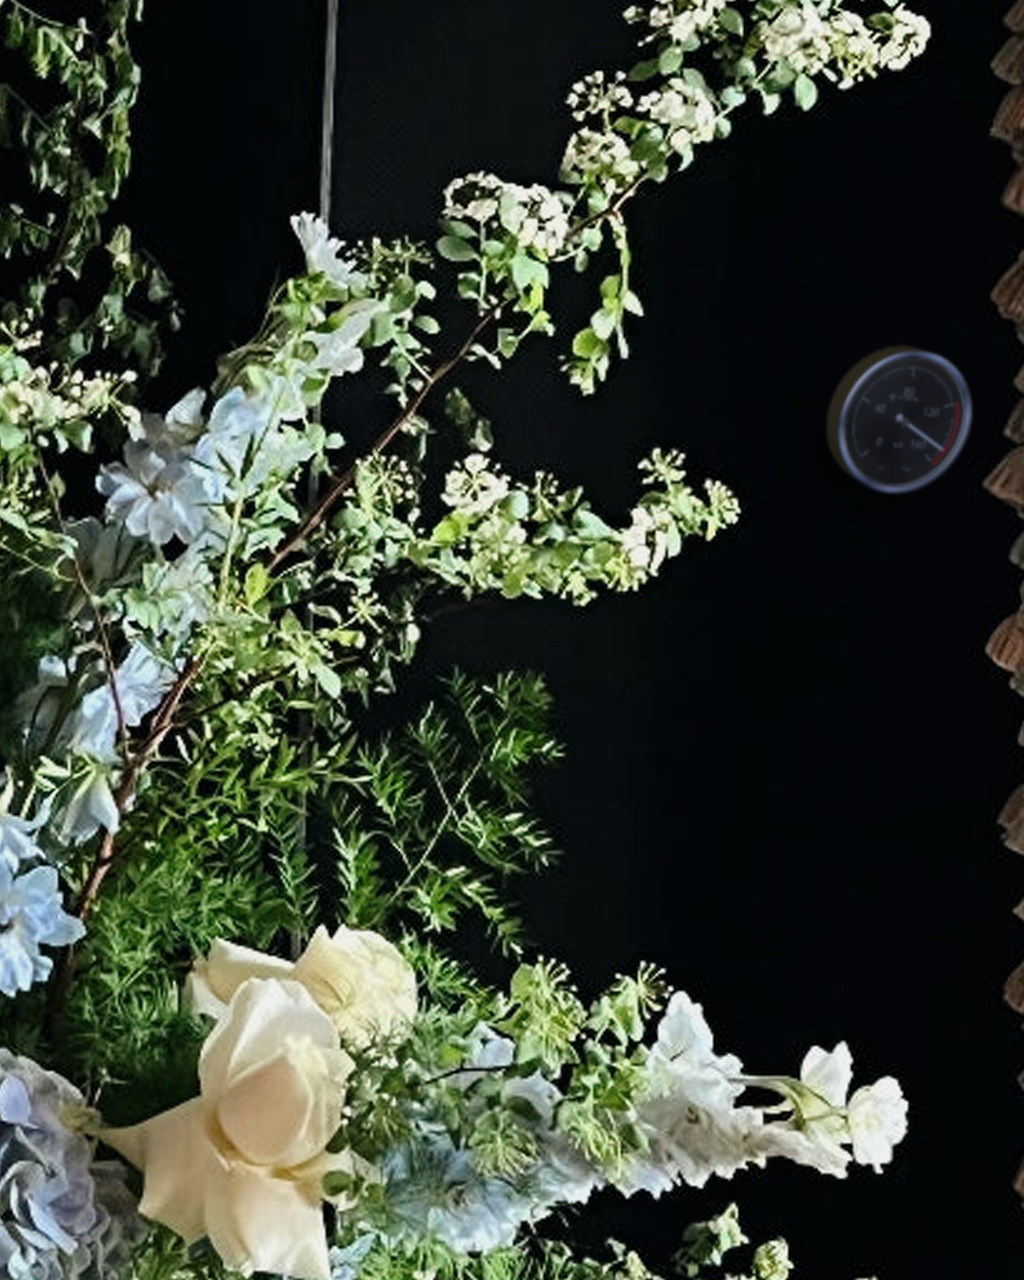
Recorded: 150; psi
